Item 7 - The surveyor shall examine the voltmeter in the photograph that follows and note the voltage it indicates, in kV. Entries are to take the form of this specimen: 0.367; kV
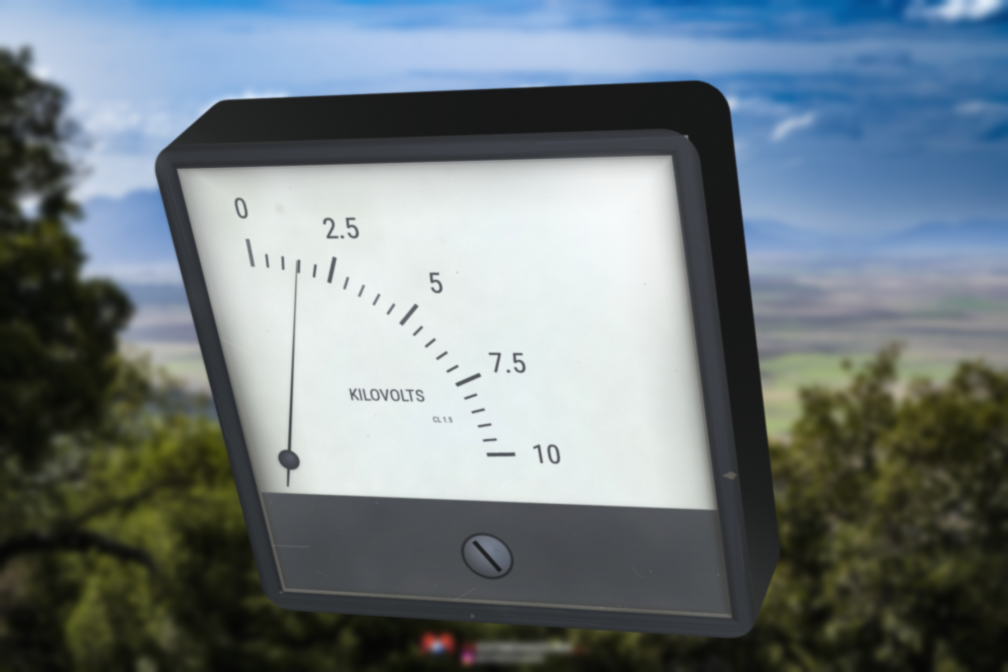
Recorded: 1.5; kV
